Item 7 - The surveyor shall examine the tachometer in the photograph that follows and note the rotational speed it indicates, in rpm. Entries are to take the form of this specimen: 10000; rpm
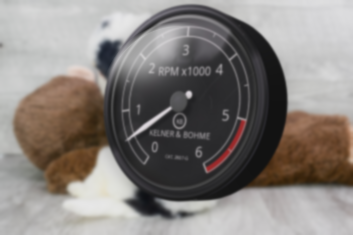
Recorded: 500; rpm
